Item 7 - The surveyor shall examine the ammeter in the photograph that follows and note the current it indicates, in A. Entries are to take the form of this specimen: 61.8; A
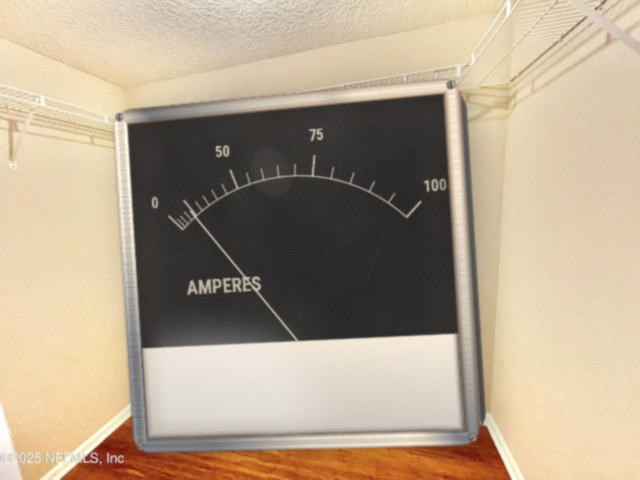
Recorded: 25; A
